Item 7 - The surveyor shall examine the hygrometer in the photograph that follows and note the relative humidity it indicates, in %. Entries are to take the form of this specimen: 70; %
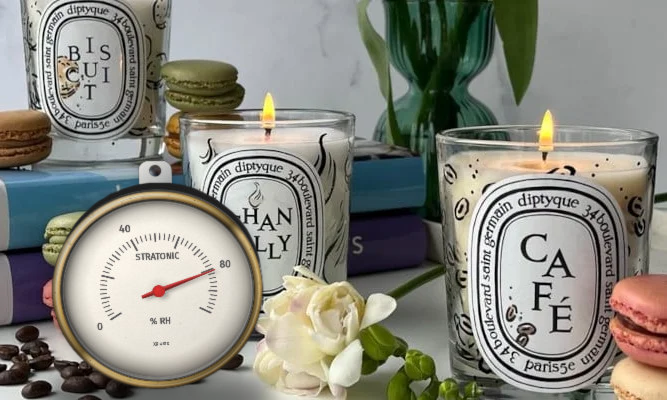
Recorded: 80; %
